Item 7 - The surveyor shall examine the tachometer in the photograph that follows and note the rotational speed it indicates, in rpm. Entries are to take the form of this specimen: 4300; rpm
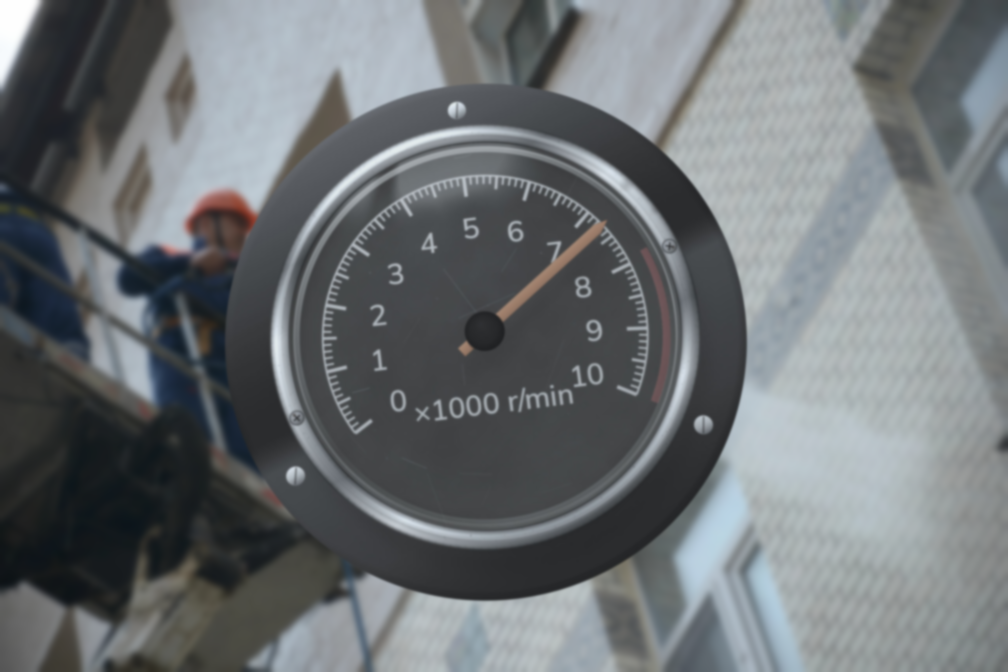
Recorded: 7300; rpm
